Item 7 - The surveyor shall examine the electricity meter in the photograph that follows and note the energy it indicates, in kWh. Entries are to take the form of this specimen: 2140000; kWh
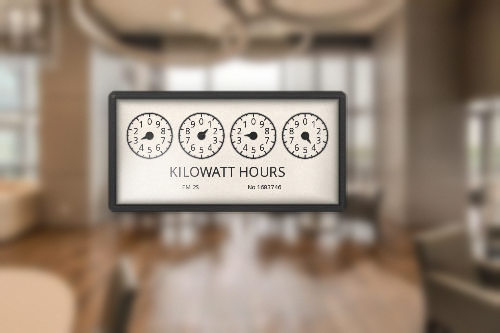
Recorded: 3124; kWh
